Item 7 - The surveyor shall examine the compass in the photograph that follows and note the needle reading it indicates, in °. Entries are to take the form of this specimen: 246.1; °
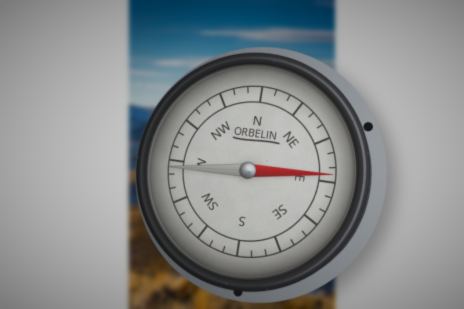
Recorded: 85; °
